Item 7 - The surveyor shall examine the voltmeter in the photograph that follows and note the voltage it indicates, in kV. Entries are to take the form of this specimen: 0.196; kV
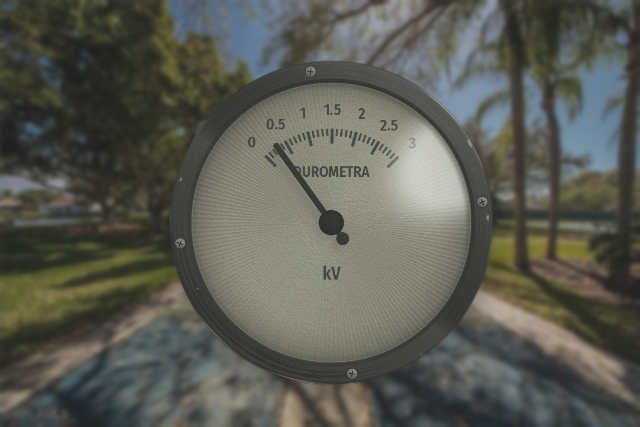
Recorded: 0.3; kV
